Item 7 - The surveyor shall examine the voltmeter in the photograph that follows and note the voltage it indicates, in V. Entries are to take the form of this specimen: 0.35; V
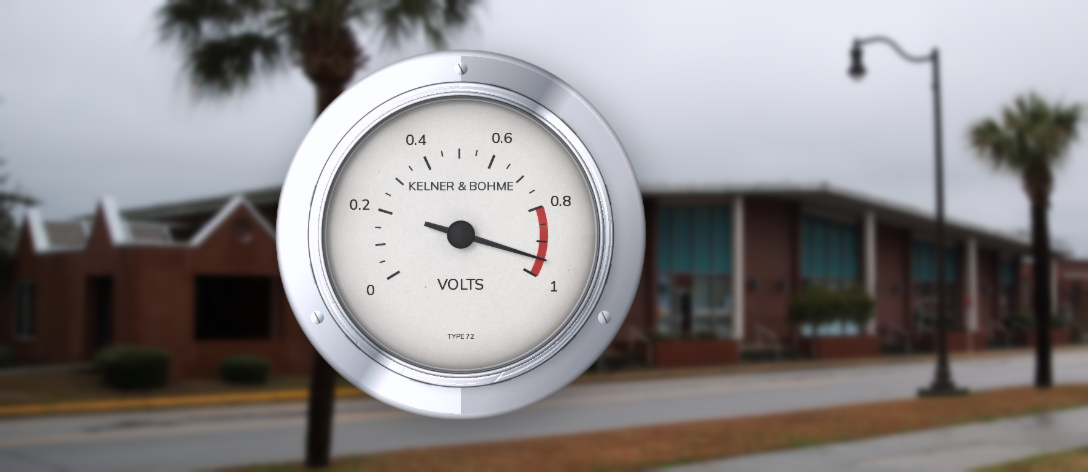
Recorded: 0.95; V
